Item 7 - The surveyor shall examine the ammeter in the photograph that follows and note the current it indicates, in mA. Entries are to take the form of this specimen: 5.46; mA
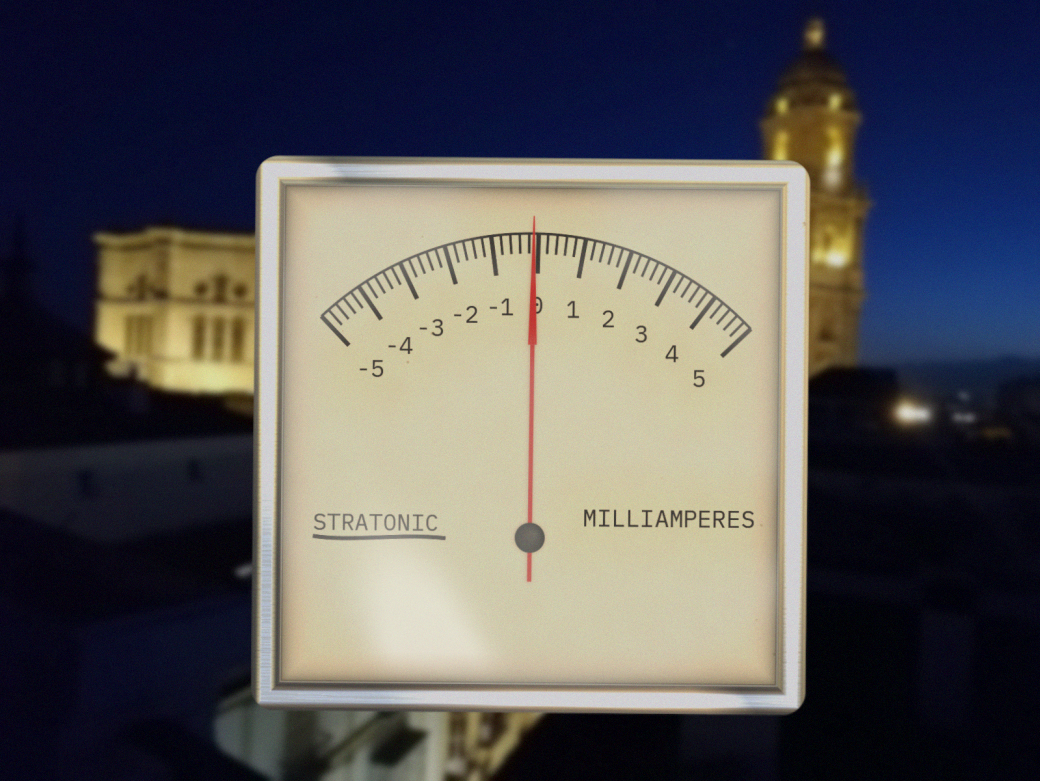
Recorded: -0.1; mA
